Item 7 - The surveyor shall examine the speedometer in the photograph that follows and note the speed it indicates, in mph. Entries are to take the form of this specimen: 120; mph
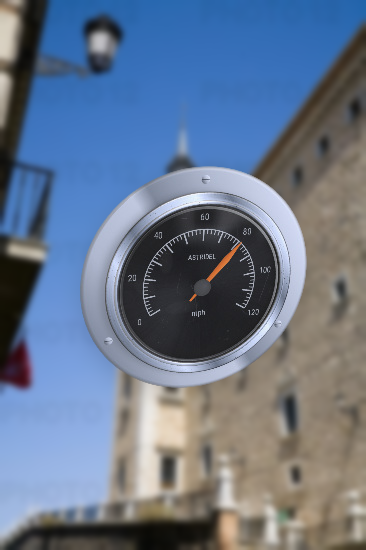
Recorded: 80; mph
